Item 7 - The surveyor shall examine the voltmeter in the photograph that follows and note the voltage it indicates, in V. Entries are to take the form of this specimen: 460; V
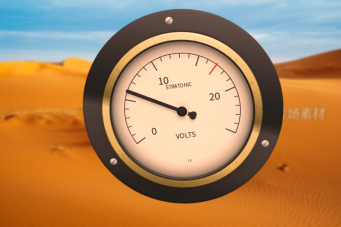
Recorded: 6; V
